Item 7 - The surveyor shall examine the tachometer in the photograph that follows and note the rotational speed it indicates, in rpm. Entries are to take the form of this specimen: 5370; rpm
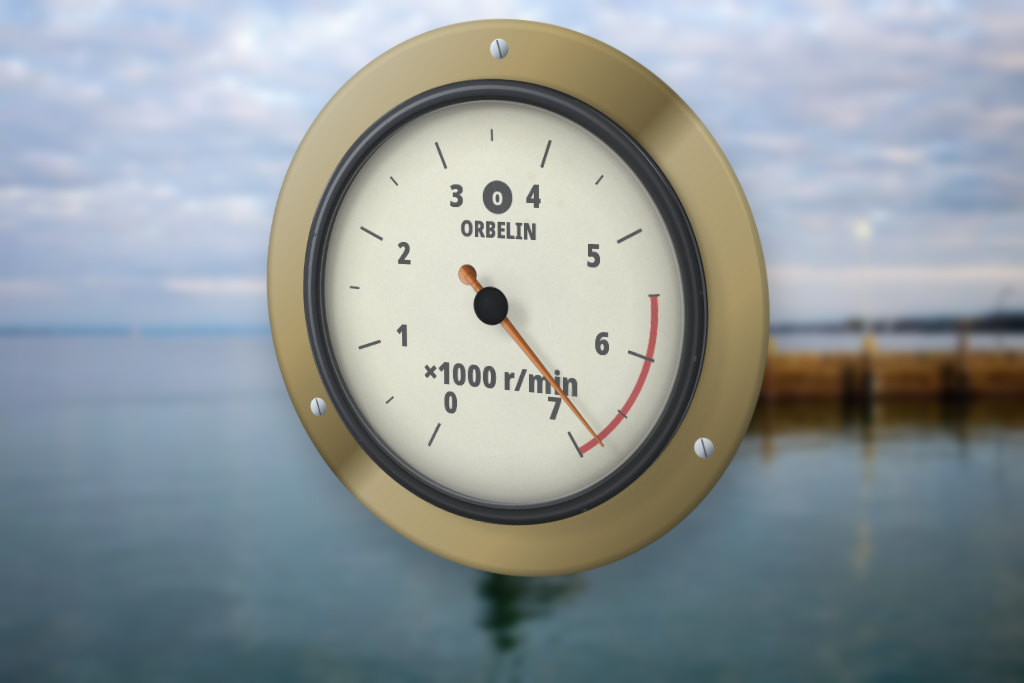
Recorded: 6750; rpm
